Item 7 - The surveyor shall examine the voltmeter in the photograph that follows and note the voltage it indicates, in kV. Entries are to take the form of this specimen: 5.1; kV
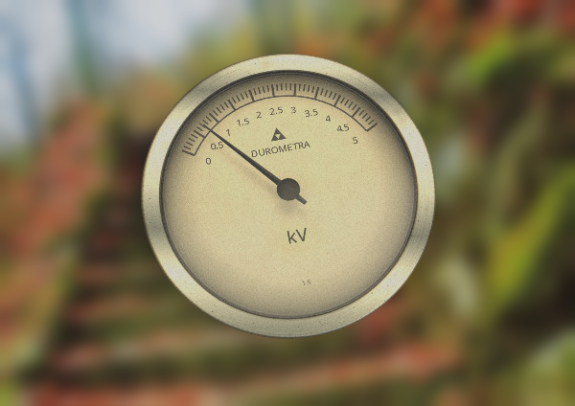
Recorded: 0.7; kV
